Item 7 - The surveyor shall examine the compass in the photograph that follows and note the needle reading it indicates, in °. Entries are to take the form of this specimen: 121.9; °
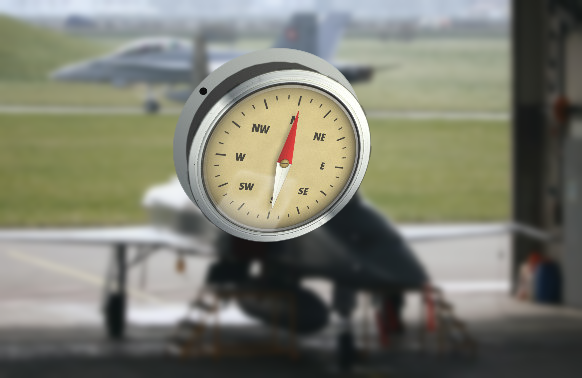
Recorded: 0; °
